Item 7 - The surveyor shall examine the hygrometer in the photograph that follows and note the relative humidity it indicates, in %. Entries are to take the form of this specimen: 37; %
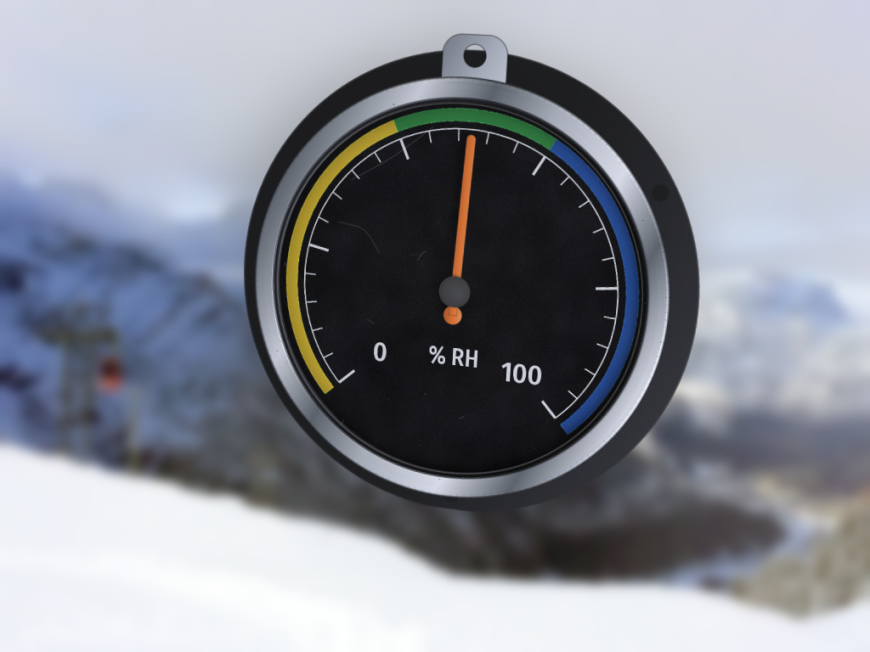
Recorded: 50; %
